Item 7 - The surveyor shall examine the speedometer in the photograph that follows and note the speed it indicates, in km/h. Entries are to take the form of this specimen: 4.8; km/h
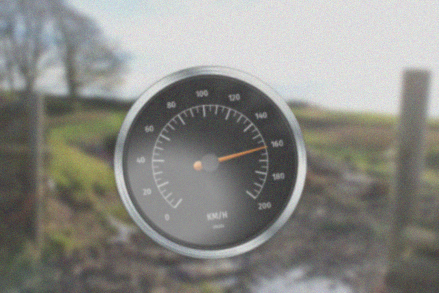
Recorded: 160; km/h
